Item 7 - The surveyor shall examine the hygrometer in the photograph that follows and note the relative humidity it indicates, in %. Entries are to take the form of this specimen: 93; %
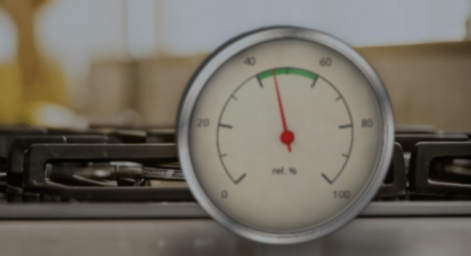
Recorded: 45; %
